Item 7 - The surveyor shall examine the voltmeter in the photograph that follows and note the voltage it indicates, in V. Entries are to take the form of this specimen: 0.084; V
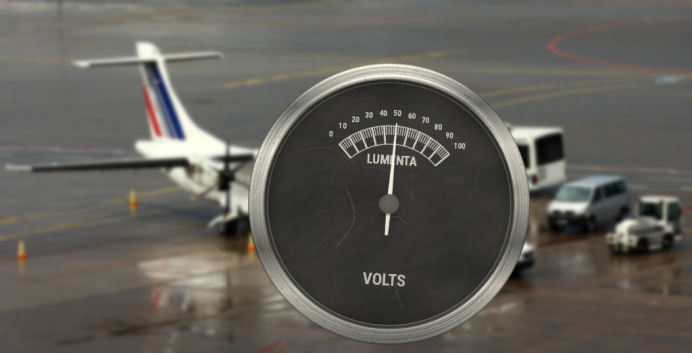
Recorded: 50; V
